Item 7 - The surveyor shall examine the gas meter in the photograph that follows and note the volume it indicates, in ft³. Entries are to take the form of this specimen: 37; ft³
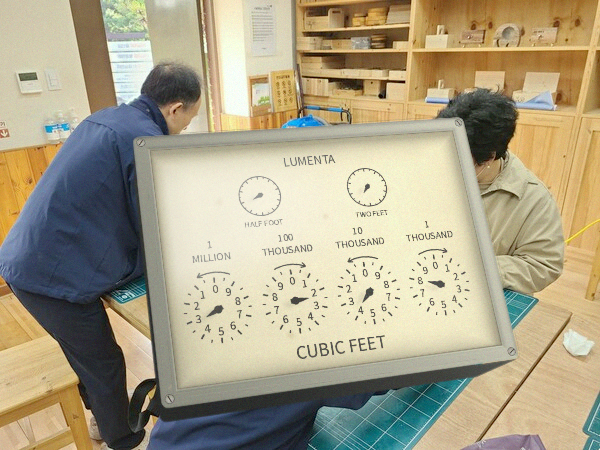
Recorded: 323800; ft³
